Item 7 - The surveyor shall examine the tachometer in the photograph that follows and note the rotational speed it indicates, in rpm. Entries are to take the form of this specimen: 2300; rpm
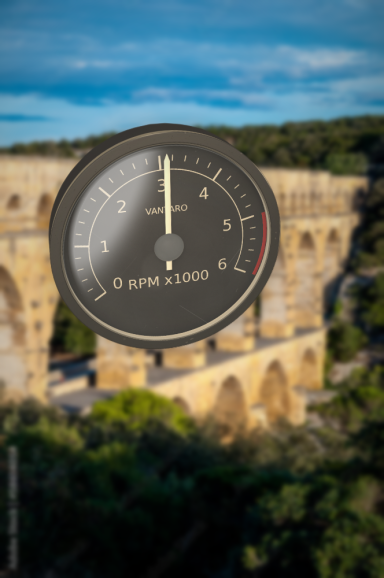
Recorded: 3100; rpm
